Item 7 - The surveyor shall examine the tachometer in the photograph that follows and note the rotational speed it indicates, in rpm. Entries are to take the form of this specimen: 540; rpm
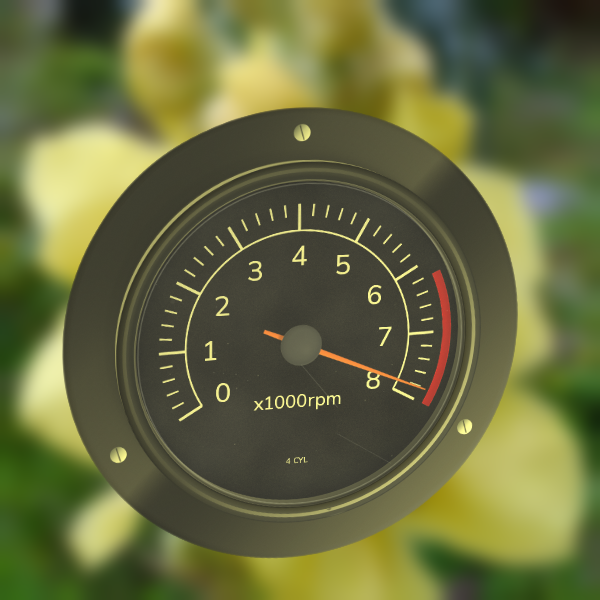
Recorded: 7800; rpm
